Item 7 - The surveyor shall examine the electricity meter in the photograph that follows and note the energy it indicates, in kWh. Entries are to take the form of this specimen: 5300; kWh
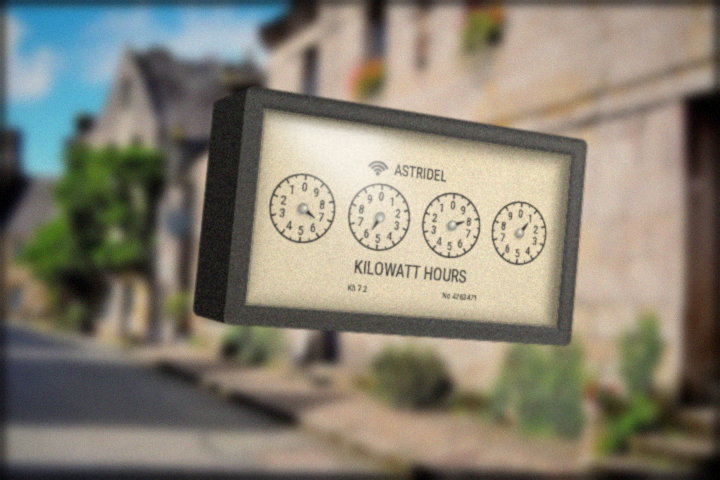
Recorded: 6581; kWh
